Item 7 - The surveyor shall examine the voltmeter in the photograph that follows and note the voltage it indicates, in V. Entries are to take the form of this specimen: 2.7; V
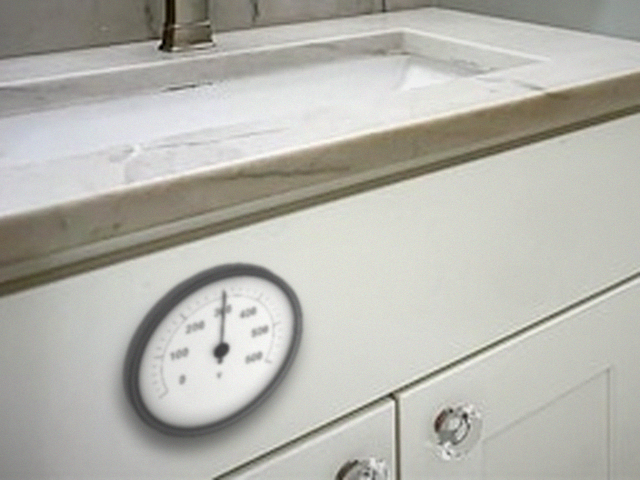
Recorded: 300; V
